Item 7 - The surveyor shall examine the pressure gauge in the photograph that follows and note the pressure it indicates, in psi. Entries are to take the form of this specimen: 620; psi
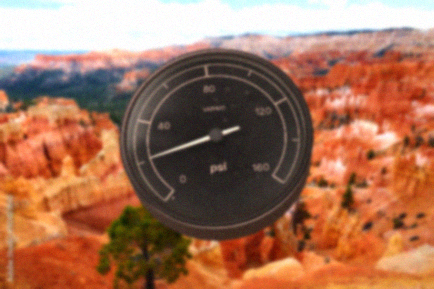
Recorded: 20; psi
